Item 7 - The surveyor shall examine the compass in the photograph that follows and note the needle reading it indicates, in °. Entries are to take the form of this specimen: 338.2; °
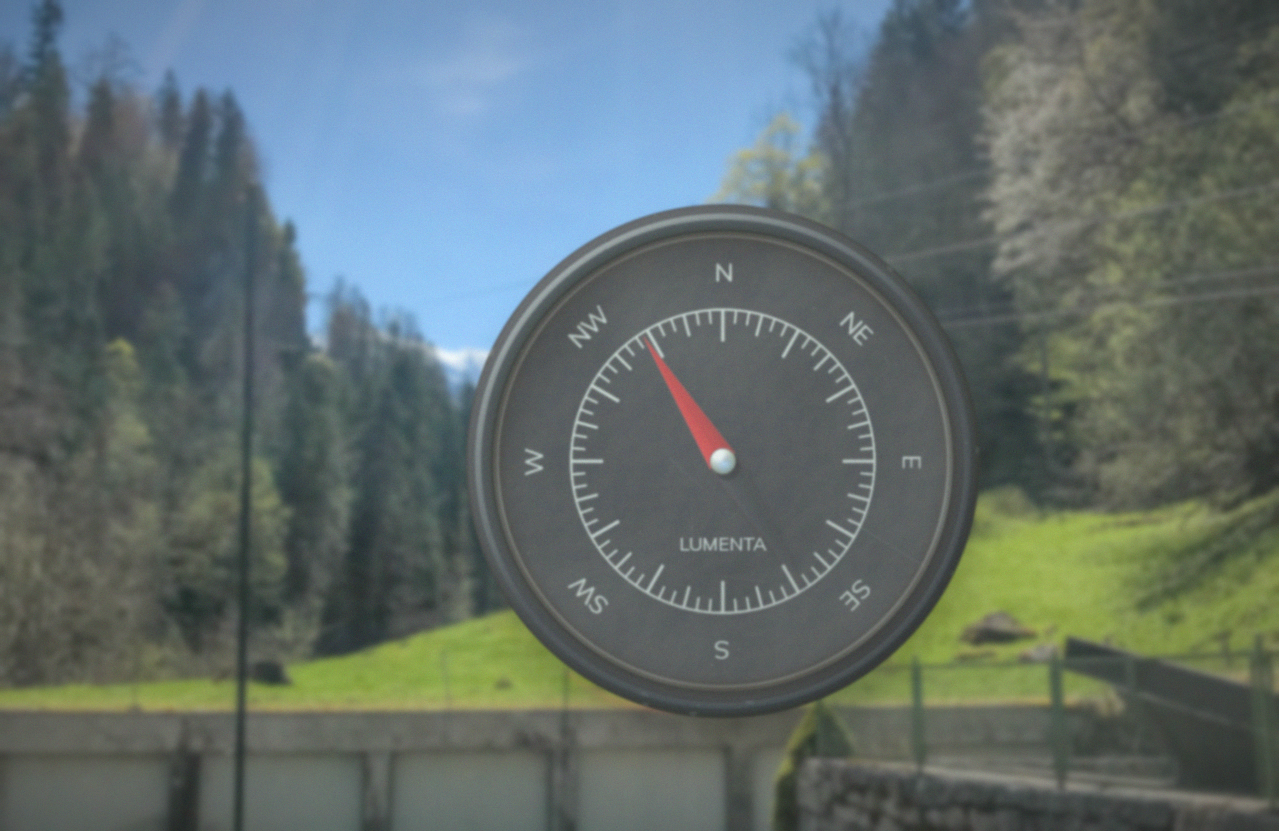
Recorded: 327.5; °
